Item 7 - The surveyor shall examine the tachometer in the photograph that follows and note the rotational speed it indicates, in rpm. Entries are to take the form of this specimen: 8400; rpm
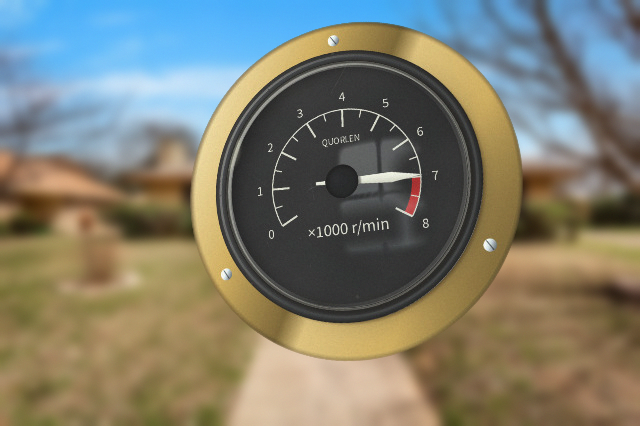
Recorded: 7000; rpm
